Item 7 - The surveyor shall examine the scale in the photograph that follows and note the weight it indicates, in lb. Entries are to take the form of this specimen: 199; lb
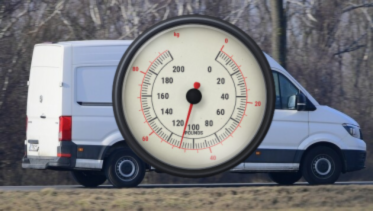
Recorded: 110; lb
